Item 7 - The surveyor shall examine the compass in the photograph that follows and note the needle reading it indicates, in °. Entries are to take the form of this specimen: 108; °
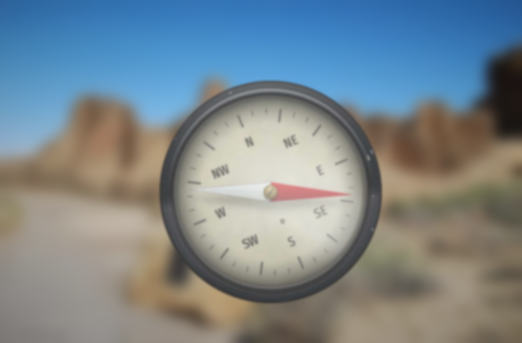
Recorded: 115; °
